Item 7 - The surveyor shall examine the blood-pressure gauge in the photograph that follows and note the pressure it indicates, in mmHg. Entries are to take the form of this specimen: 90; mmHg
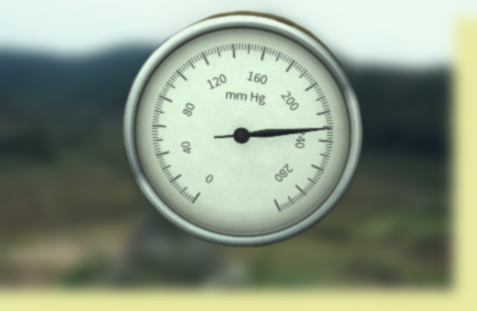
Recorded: 230; mmHg
